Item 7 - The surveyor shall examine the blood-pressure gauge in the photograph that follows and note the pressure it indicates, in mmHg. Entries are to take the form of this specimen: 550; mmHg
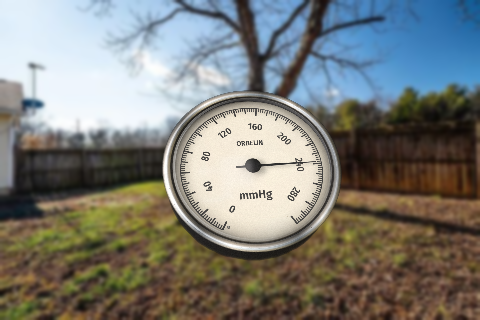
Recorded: 240; mmHg
